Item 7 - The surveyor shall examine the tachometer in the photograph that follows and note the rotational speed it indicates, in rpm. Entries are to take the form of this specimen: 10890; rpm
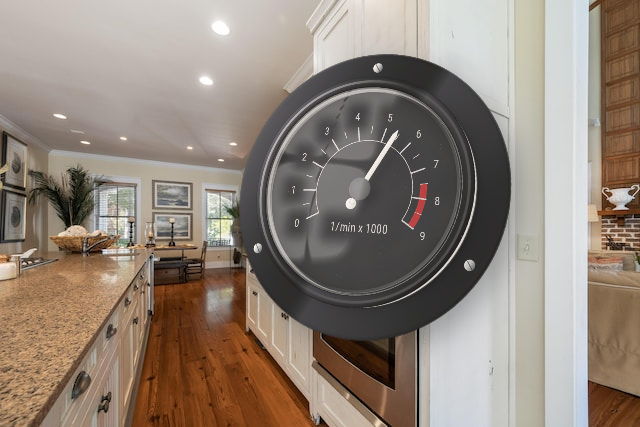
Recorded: 5500; rpm
